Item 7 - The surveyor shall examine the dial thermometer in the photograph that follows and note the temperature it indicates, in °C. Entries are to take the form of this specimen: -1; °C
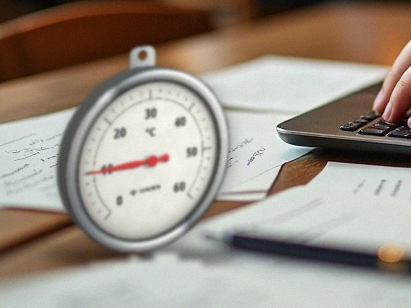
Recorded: 10; °C
